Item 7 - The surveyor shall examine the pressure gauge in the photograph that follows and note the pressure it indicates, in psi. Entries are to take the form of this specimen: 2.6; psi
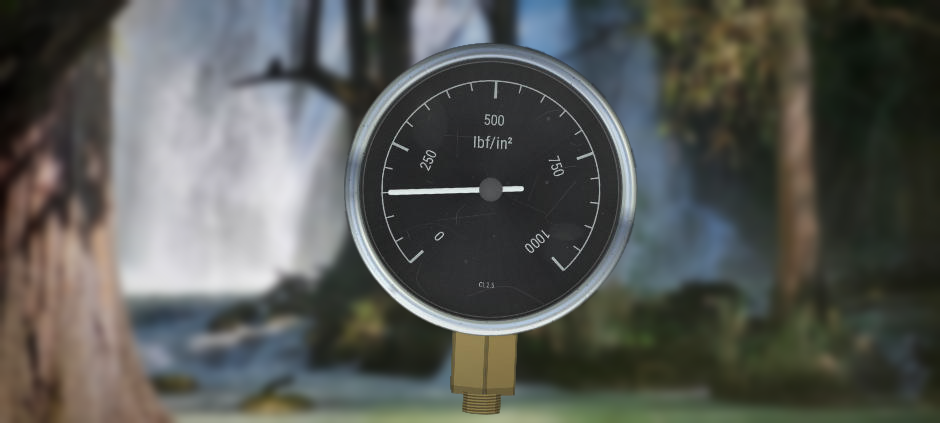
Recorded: 150; psi
